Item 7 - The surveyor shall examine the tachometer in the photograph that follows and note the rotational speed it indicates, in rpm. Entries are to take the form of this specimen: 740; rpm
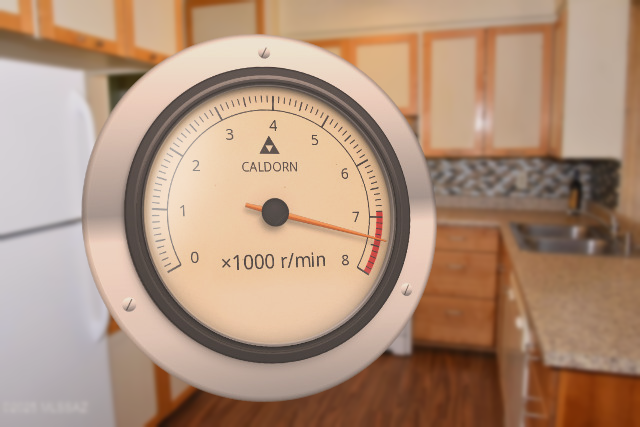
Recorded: 7400; rpm
